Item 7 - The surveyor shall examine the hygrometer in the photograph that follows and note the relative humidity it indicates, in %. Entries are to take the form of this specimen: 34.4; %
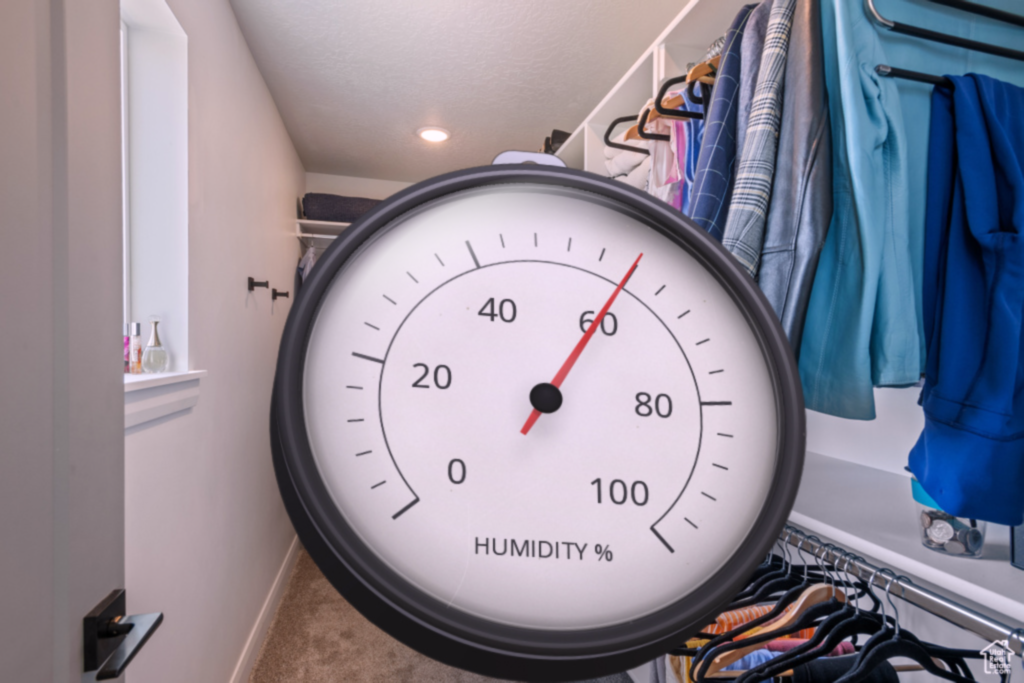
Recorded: 60; %
